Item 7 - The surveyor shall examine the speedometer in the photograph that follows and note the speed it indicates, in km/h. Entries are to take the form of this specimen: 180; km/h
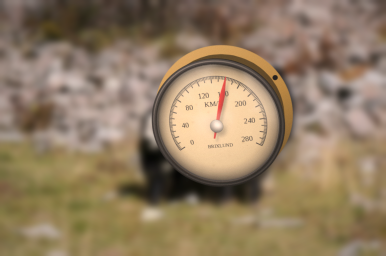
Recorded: 160; km/h
